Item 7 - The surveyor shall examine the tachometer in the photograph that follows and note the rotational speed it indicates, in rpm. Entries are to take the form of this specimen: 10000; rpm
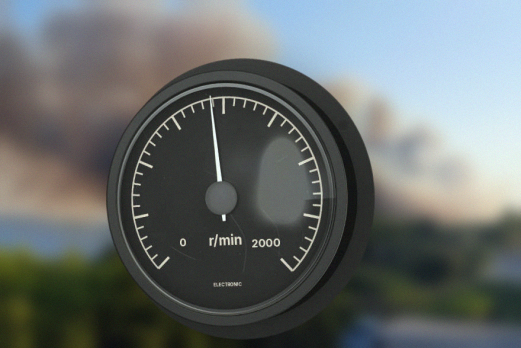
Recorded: 950; rpm
